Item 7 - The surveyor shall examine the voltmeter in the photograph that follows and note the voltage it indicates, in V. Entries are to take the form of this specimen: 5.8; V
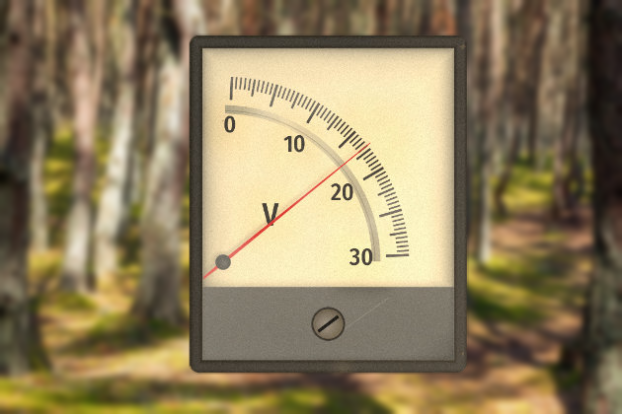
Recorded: 17; V
